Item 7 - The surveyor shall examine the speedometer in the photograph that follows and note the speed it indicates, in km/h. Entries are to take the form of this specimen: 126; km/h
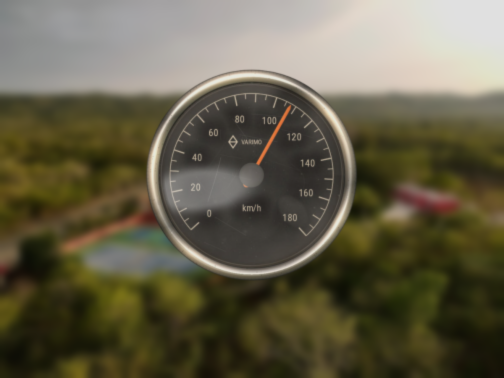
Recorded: 107.5; km/h
